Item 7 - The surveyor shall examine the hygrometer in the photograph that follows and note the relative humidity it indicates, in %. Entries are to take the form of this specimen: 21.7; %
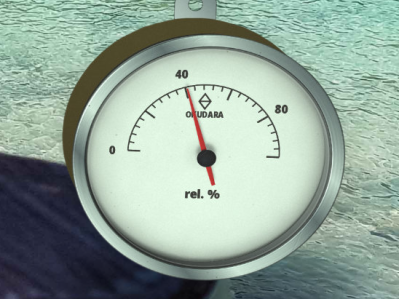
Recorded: 40; %
